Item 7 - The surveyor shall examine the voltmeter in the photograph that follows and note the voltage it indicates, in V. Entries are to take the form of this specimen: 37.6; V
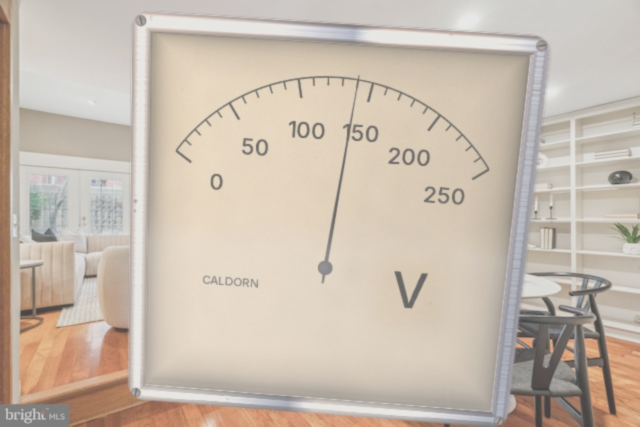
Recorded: 140; V
